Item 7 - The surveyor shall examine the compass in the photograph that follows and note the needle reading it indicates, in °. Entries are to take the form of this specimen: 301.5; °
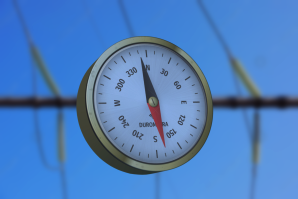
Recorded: 170; °
